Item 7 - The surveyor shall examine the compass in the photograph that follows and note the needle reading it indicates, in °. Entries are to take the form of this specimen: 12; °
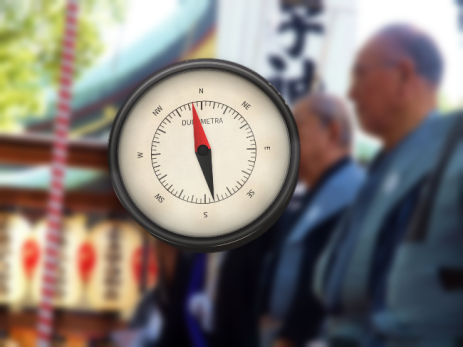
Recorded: 350; °
